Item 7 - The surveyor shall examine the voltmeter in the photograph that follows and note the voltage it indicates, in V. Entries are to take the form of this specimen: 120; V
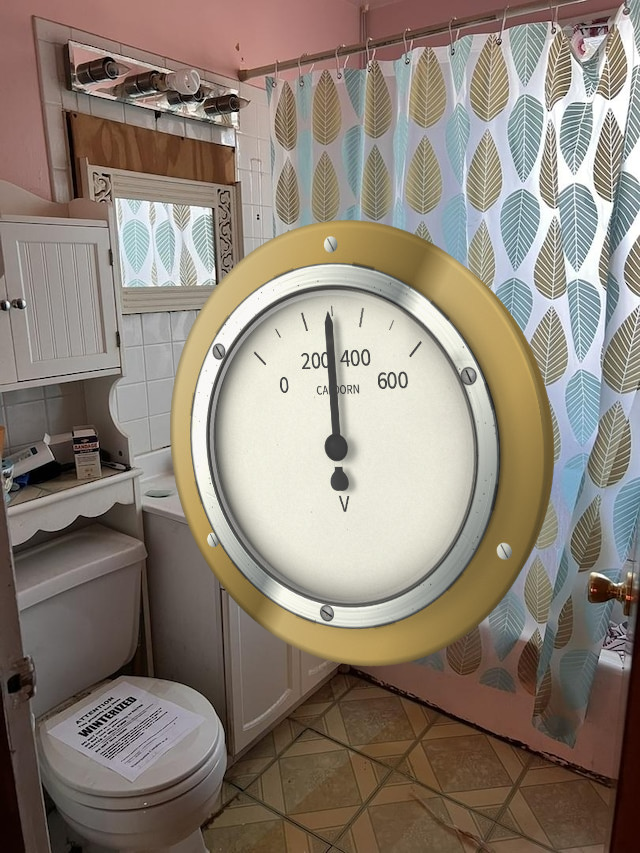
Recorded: 300; V
